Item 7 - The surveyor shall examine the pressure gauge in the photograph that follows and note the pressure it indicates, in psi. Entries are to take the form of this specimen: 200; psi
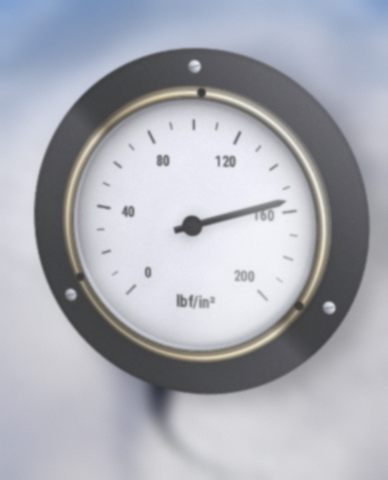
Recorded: 155; psi
